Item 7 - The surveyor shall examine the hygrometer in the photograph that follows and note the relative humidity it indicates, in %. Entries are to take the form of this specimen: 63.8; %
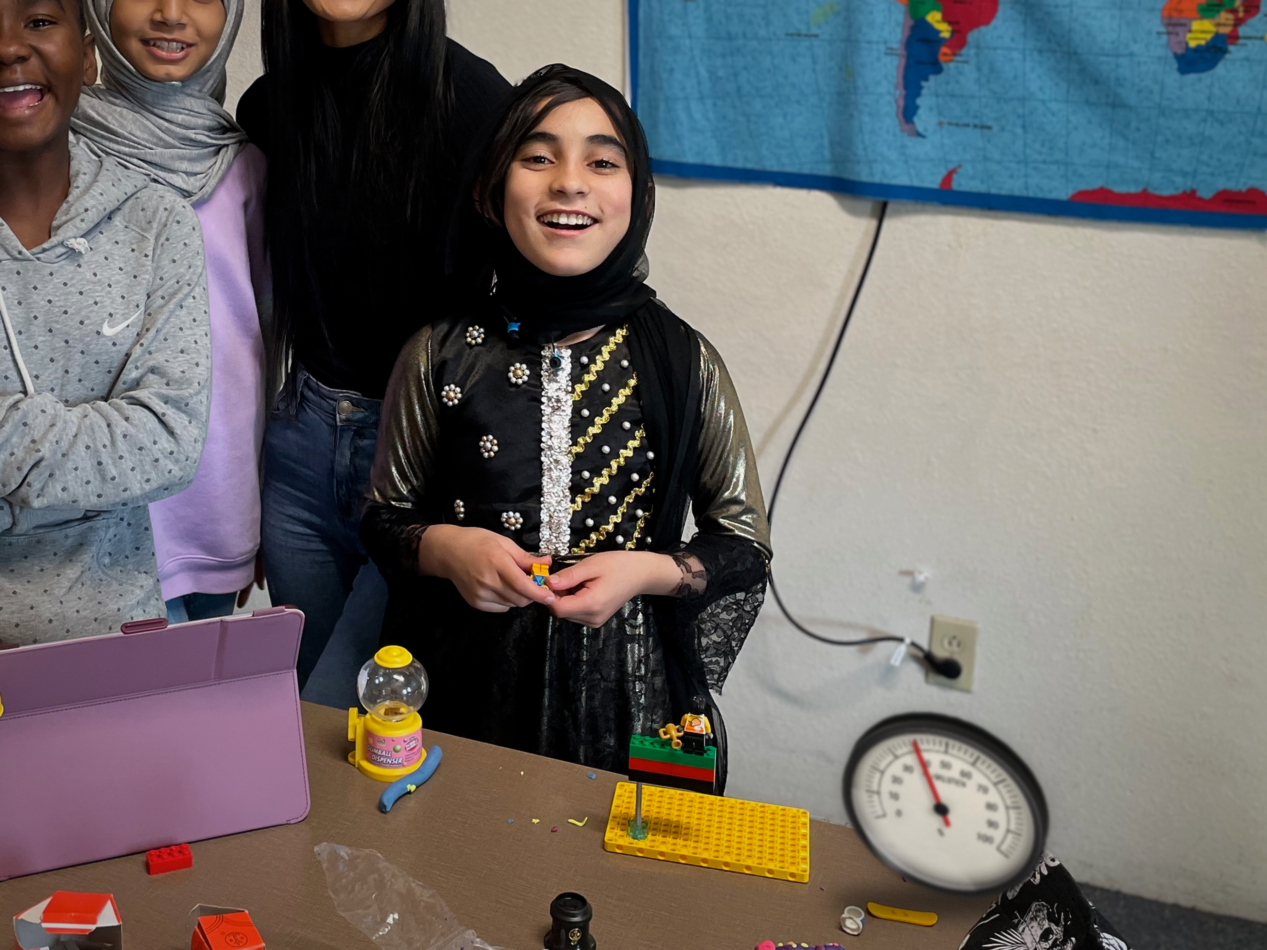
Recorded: 40; %
